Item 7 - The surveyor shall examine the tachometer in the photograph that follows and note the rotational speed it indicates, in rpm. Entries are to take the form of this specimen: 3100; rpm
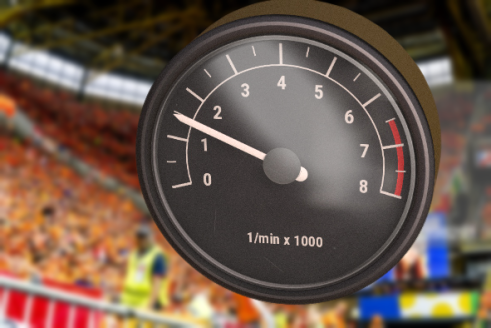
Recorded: 1500; rpm
